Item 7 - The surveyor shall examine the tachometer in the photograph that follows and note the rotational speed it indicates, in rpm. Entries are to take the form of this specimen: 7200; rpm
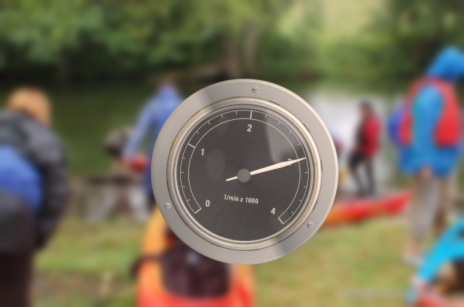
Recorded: 3000; rpm
